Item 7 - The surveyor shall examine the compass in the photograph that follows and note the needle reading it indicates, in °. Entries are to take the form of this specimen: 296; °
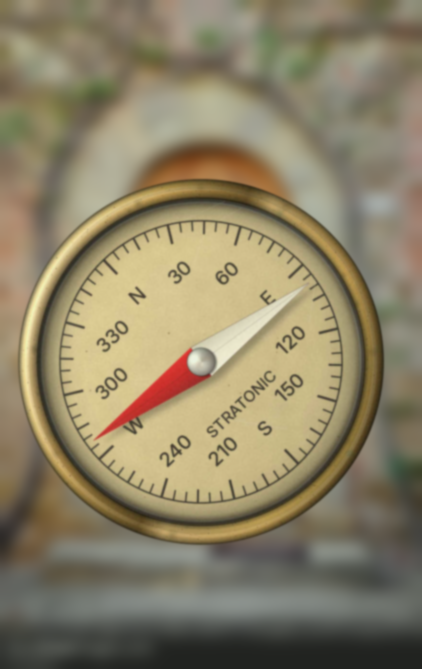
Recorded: 277.5; °
